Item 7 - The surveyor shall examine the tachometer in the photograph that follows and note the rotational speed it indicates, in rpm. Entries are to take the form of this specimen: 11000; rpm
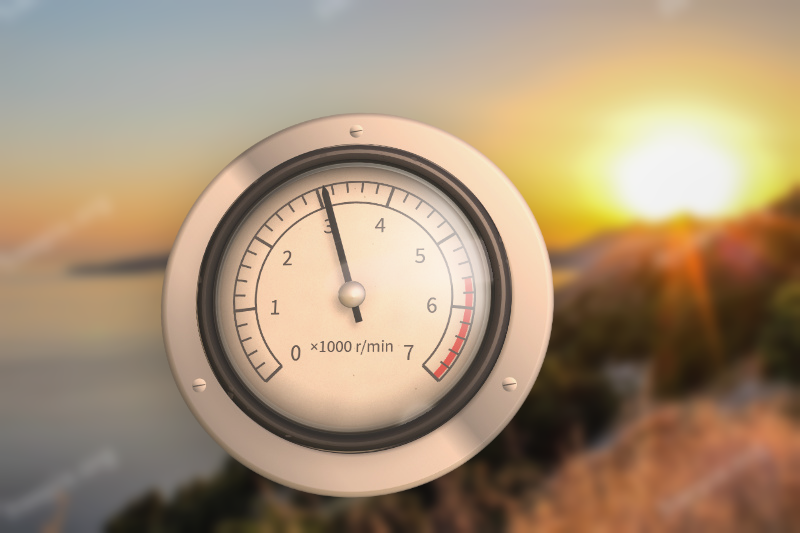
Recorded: 3100; rpm
